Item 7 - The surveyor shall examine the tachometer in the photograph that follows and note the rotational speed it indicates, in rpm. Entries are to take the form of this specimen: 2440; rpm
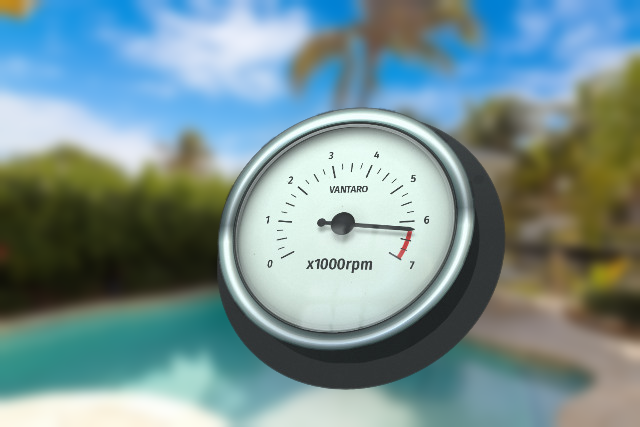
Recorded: 6250; rpm
